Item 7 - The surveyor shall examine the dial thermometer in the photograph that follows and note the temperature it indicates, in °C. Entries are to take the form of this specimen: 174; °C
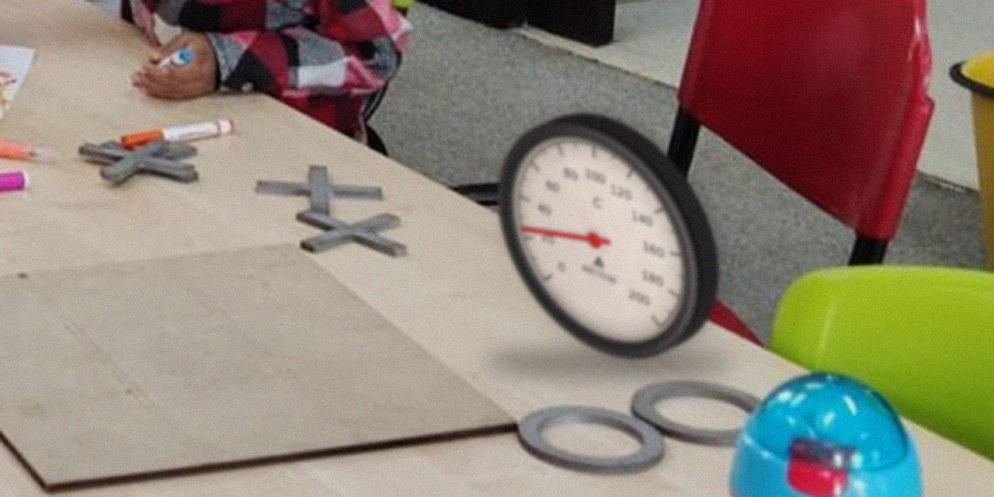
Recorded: 25; °C
